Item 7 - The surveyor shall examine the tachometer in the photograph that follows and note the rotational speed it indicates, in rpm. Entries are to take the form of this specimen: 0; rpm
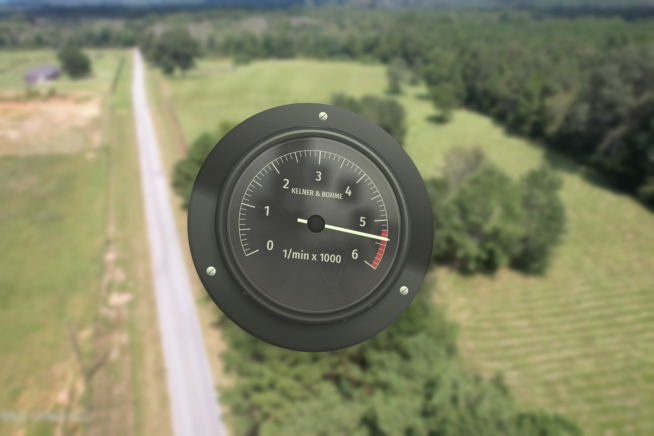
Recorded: 5400; rpm
